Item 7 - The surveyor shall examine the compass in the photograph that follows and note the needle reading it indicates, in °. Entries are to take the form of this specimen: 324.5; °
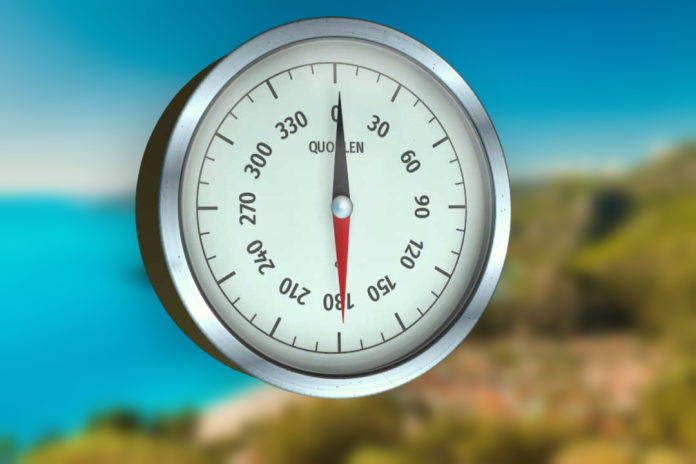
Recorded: 180; °
